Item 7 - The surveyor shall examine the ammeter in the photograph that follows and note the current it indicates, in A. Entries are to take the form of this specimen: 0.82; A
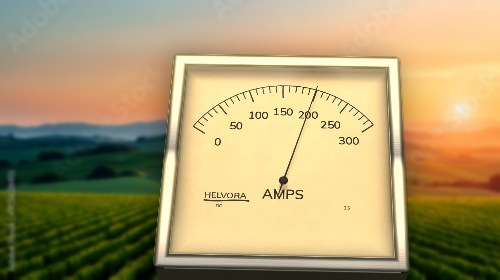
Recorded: 200; A
